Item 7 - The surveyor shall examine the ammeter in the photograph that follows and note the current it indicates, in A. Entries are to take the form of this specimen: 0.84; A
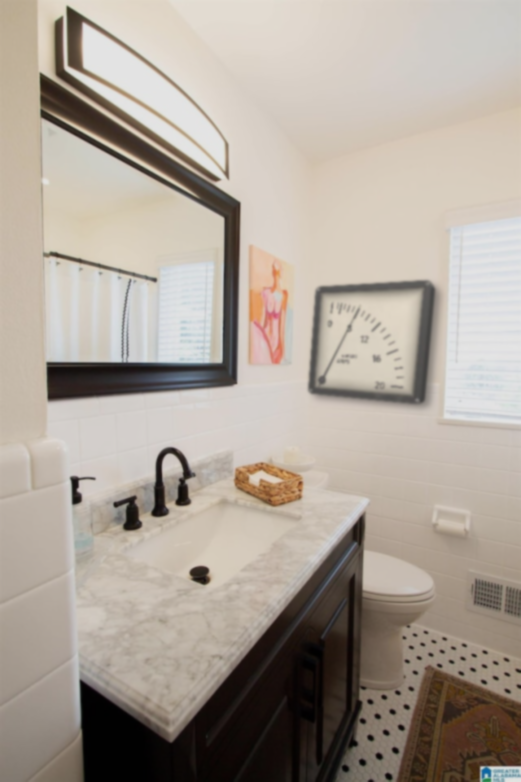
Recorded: 8; A
